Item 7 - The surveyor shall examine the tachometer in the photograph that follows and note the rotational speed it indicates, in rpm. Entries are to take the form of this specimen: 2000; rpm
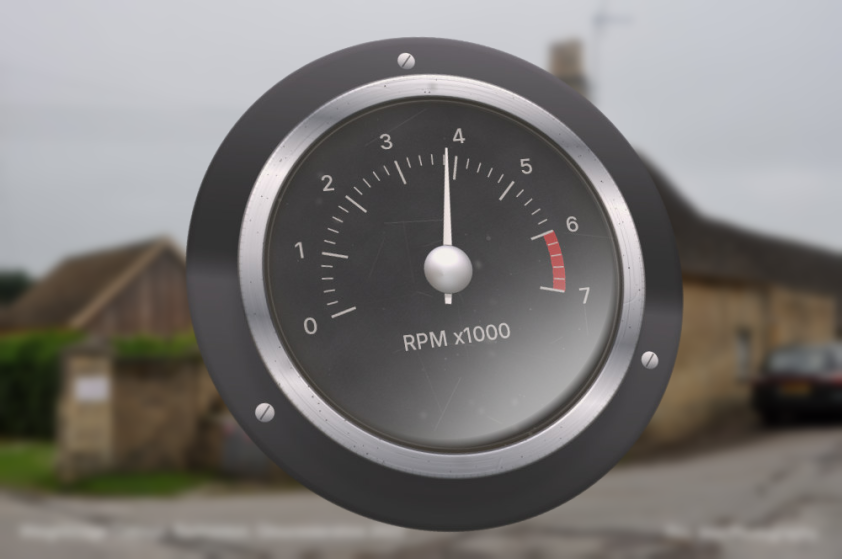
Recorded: 3800; rpm
